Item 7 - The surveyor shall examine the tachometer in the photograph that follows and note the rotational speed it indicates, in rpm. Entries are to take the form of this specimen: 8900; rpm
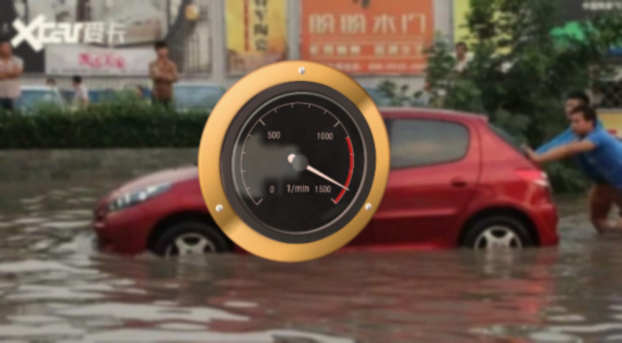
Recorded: 1400; rpm
